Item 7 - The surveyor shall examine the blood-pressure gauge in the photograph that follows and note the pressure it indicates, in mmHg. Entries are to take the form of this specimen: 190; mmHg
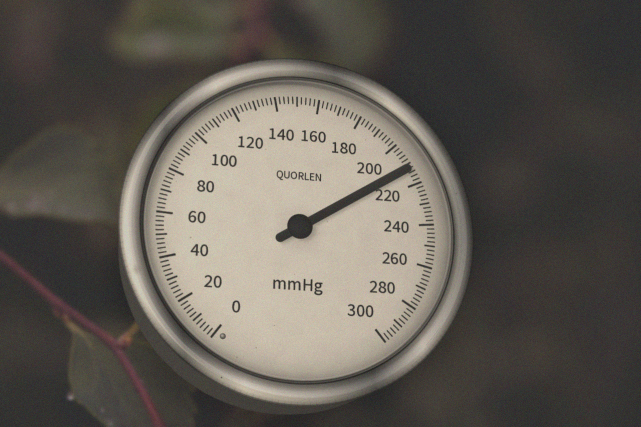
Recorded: 212; mmHg
